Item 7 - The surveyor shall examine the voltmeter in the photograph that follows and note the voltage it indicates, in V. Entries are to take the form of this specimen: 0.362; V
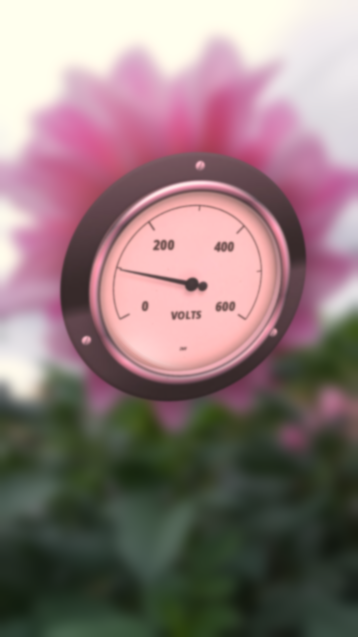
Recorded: 100; V
